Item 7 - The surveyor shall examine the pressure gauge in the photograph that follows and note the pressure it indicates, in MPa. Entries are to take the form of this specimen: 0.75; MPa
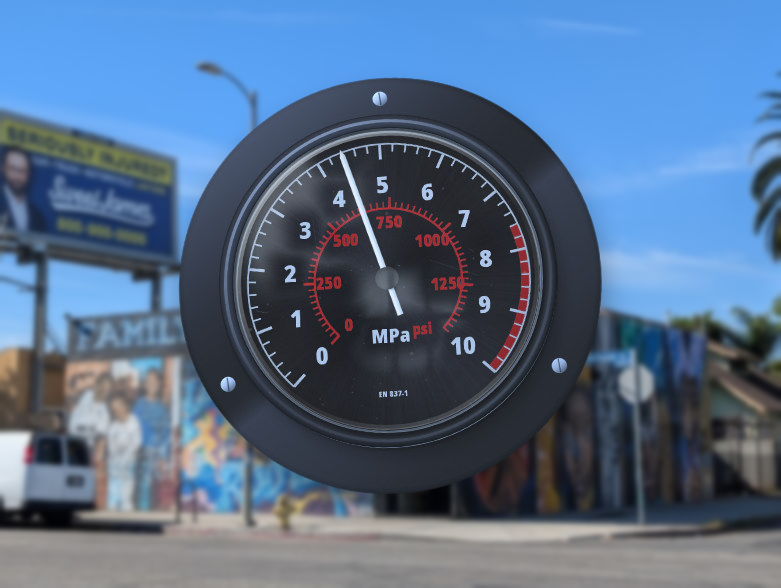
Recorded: 4.4; MPa
